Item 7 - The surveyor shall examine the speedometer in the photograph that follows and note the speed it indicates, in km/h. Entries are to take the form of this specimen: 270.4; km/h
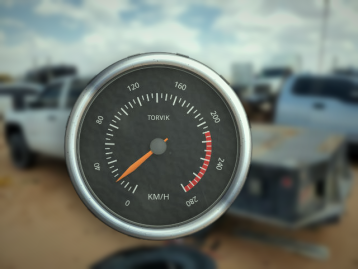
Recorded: 20; km/h
